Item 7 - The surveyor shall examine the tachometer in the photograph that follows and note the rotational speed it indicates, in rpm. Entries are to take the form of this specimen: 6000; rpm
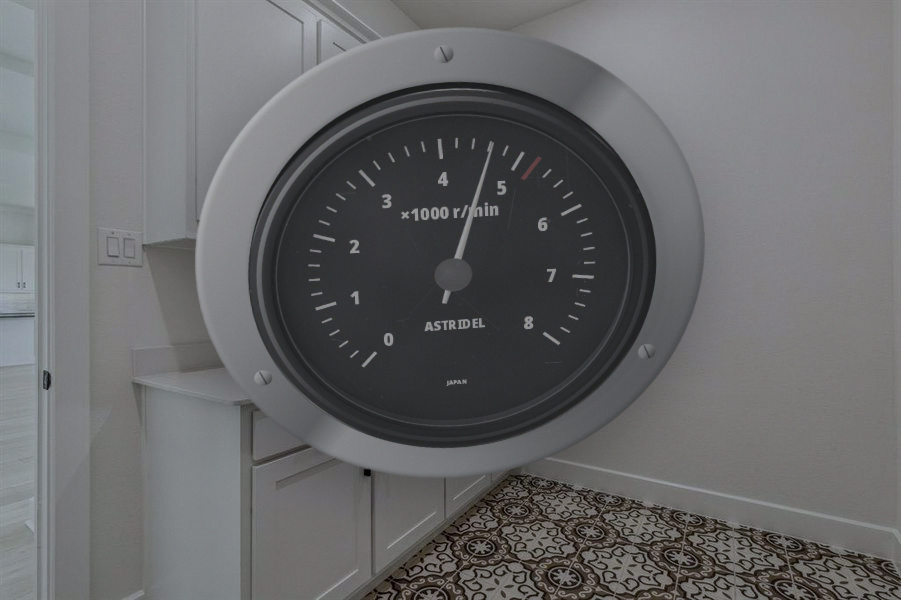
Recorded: 4600; rpm
